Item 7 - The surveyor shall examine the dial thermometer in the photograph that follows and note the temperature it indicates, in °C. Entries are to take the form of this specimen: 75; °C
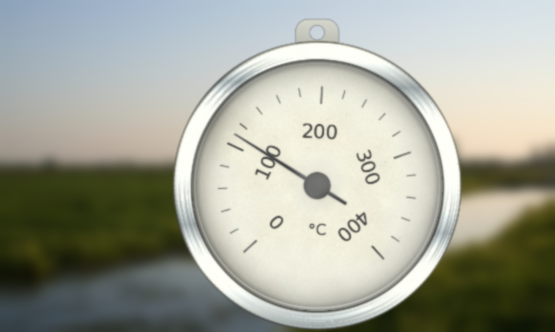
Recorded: 110; °C
